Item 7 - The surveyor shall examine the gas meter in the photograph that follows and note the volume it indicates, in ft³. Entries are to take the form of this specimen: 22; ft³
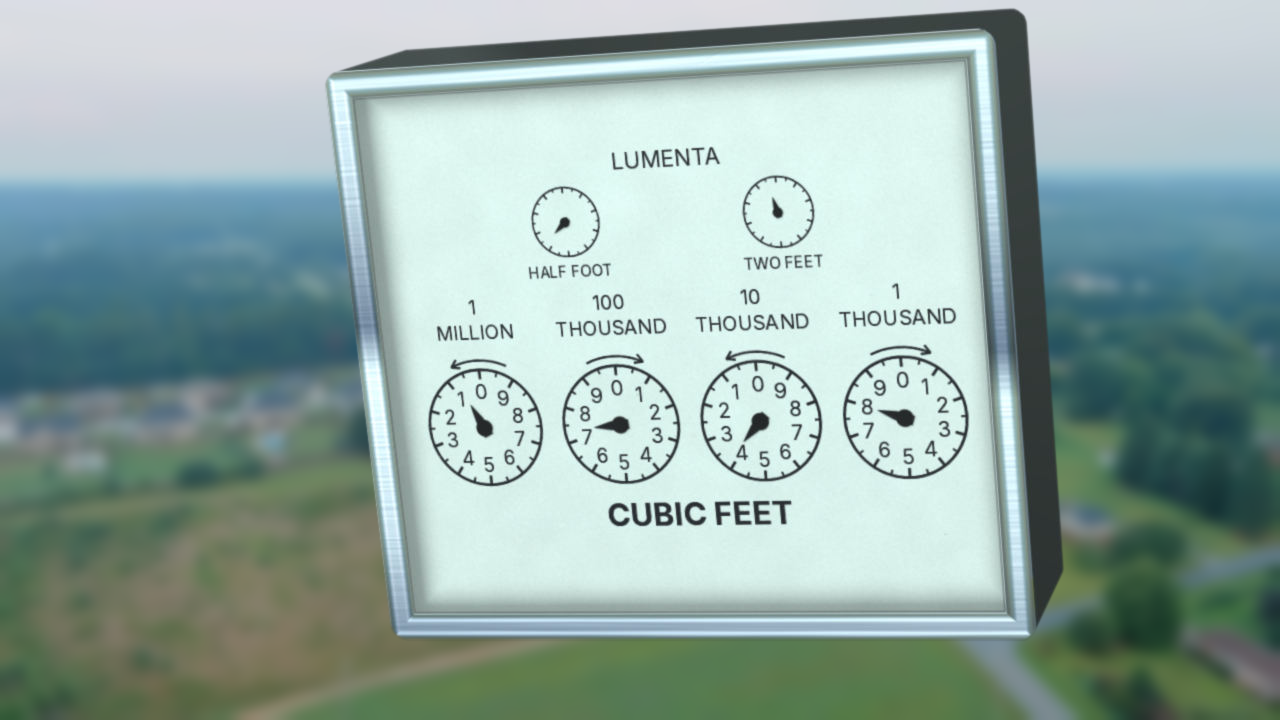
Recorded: 73800; ft³
